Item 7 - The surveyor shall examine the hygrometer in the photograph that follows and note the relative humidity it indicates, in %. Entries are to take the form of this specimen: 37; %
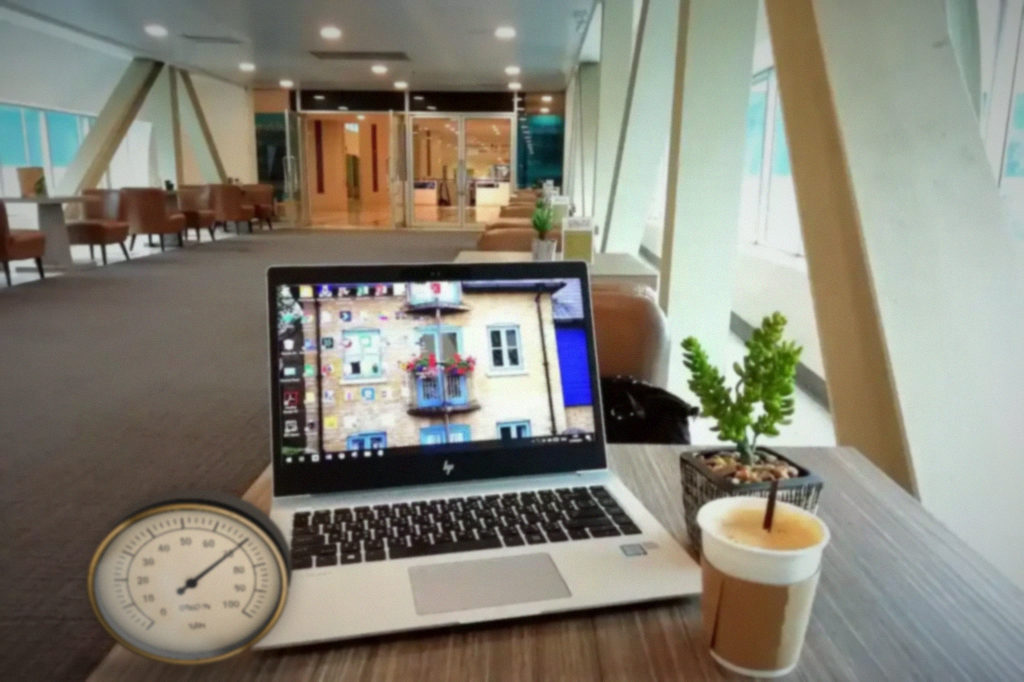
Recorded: 70; %
